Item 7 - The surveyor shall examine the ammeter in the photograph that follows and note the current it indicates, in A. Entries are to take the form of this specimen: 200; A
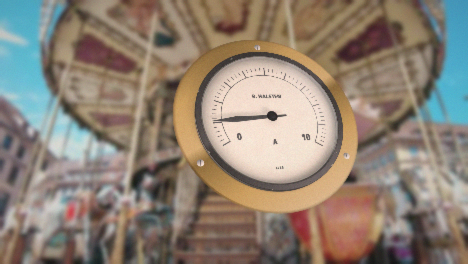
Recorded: 1; A
